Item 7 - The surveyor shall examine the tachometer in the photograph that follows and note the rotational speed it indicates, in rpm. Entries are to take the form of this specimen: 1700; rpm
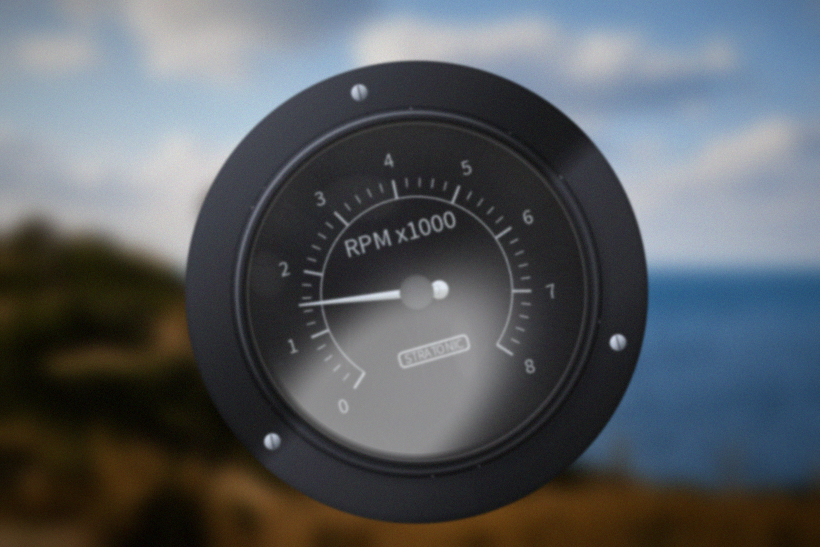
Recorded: 1500; rpm
